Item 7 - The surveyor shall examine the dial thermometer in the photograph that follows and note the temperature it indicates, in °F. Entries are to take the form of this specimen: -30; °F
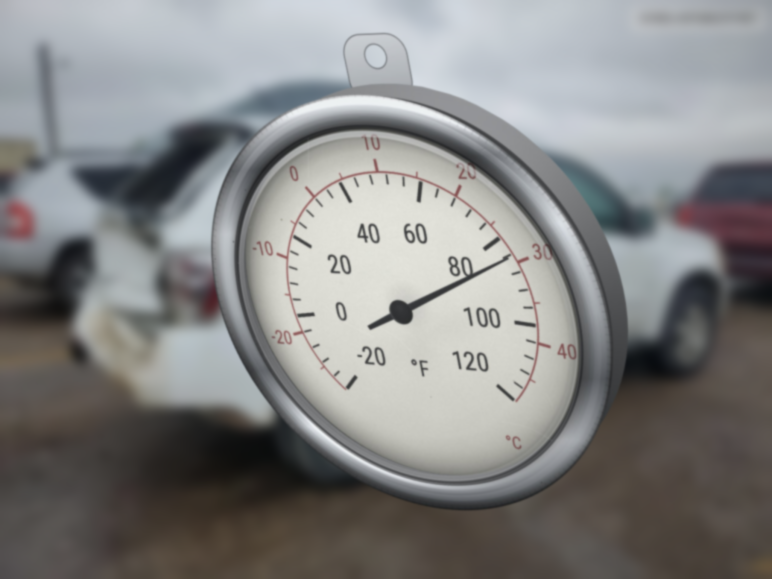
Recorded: 84; °F
